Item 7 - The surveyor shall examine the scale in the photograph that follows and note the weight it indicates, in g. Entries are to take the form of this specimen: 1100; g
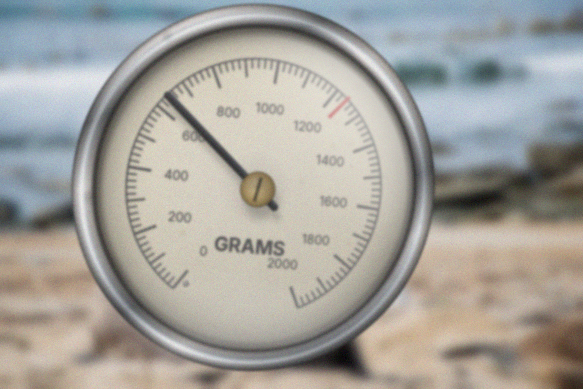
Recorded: 640; g
